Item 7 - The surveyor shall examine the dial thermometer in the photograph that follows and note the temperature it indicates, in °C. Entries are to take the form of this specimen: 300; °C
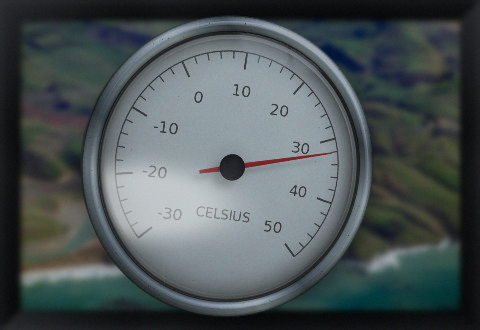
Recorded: 32; °C
